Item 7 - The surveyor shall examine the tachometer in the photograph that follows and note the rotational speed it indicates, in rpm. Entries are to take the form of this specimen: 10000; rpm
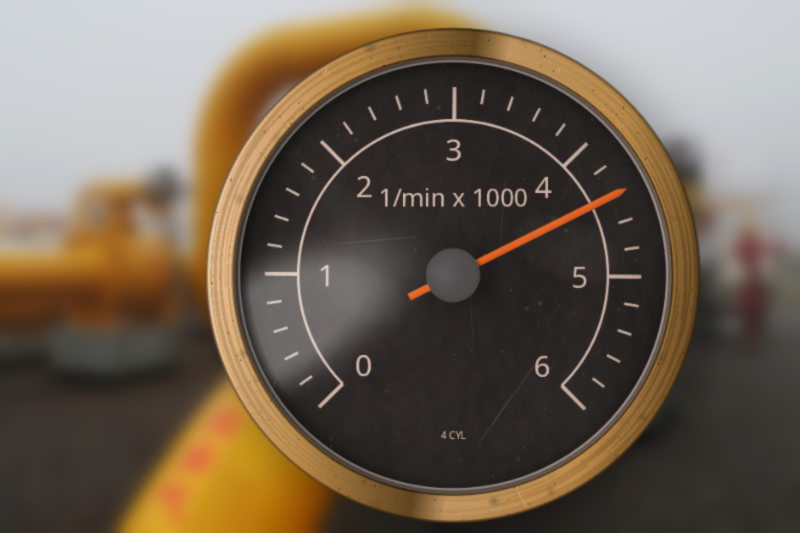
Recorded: 4400; rpm
